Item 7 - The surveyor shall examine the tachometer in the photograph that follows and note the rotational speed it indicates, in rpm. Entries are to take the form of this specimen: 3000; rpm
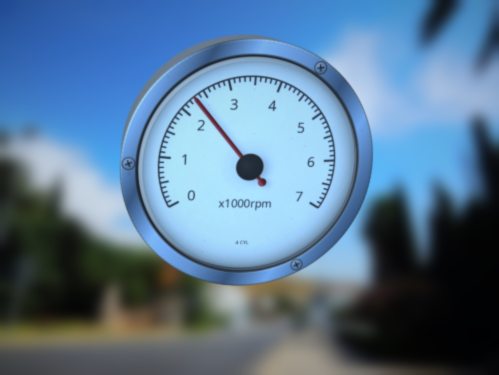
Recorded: 2300; rpm
